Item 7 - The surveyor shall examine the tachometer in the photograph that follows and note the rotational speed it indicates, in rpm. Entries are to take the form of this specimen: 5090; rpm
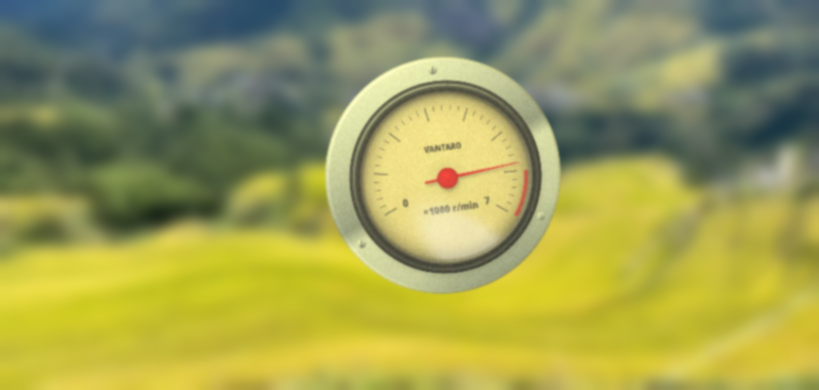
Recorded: 5800; rpm
